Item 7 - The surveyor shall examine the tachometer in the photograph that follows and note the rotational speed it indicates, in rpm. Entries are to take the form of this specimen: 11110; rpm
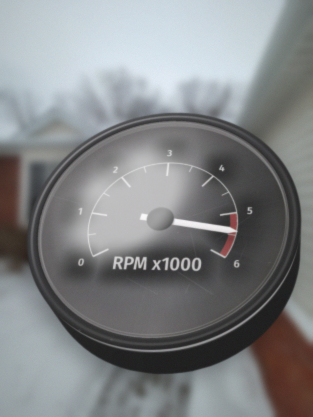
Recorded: 5500; rpm
